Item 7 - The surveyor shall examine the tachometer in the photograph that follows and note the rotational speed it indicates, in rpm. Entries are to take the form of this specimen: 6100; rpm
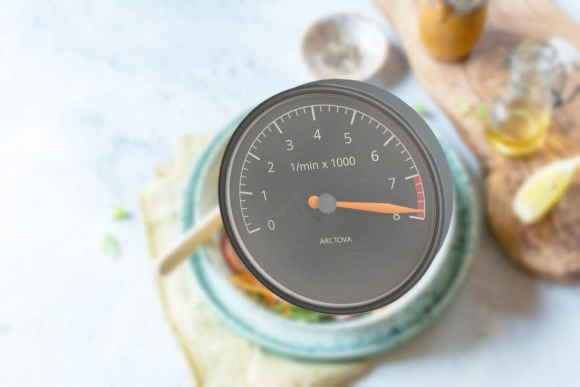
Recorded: 7800; rpm
